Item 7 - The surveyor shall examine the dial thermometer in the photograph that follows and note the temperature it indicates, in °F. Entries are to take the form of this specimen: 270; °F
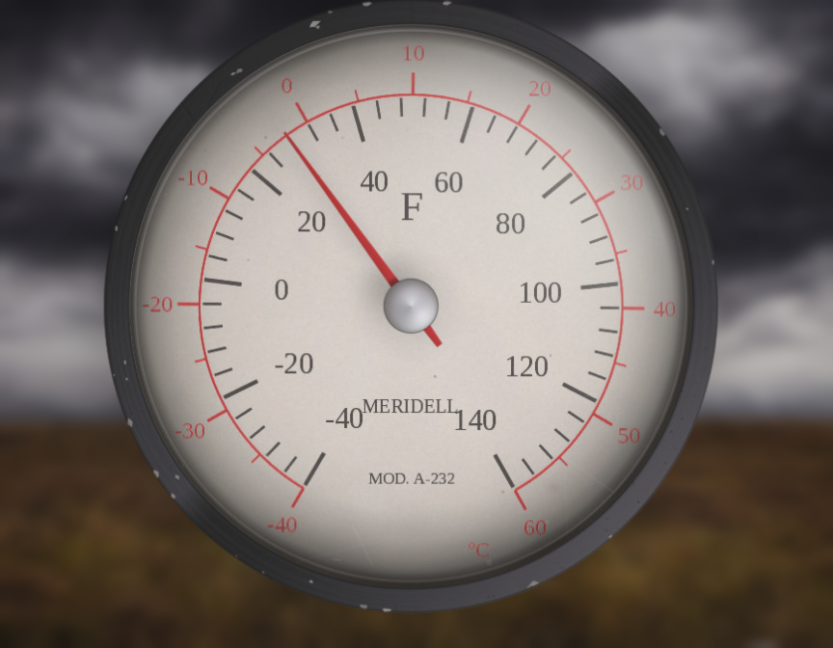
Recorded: 28; °F
